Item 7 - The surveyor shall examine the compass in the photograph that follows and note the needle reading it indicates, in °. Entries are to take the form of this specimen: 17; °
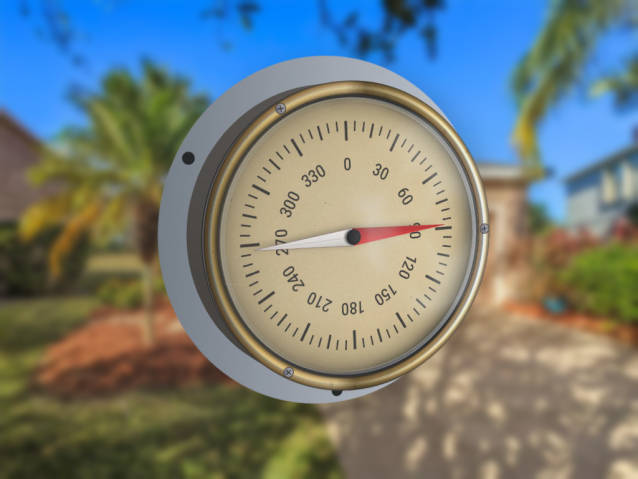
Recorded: 87.5; °
